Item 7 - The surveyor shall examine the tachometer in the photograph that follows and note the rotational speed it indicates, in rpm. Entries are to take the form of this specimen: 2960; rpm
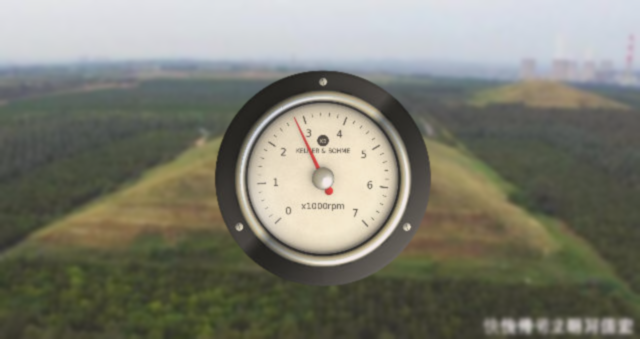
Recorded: 2800; rpm
